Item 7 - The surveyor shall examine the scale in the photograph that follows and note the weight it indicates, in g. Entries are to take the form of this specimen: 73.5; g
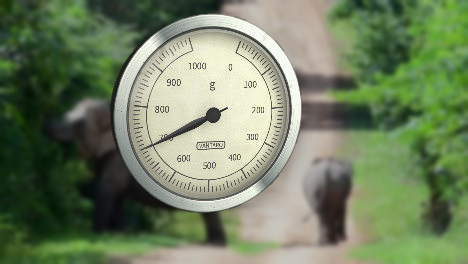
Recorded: 700; g
